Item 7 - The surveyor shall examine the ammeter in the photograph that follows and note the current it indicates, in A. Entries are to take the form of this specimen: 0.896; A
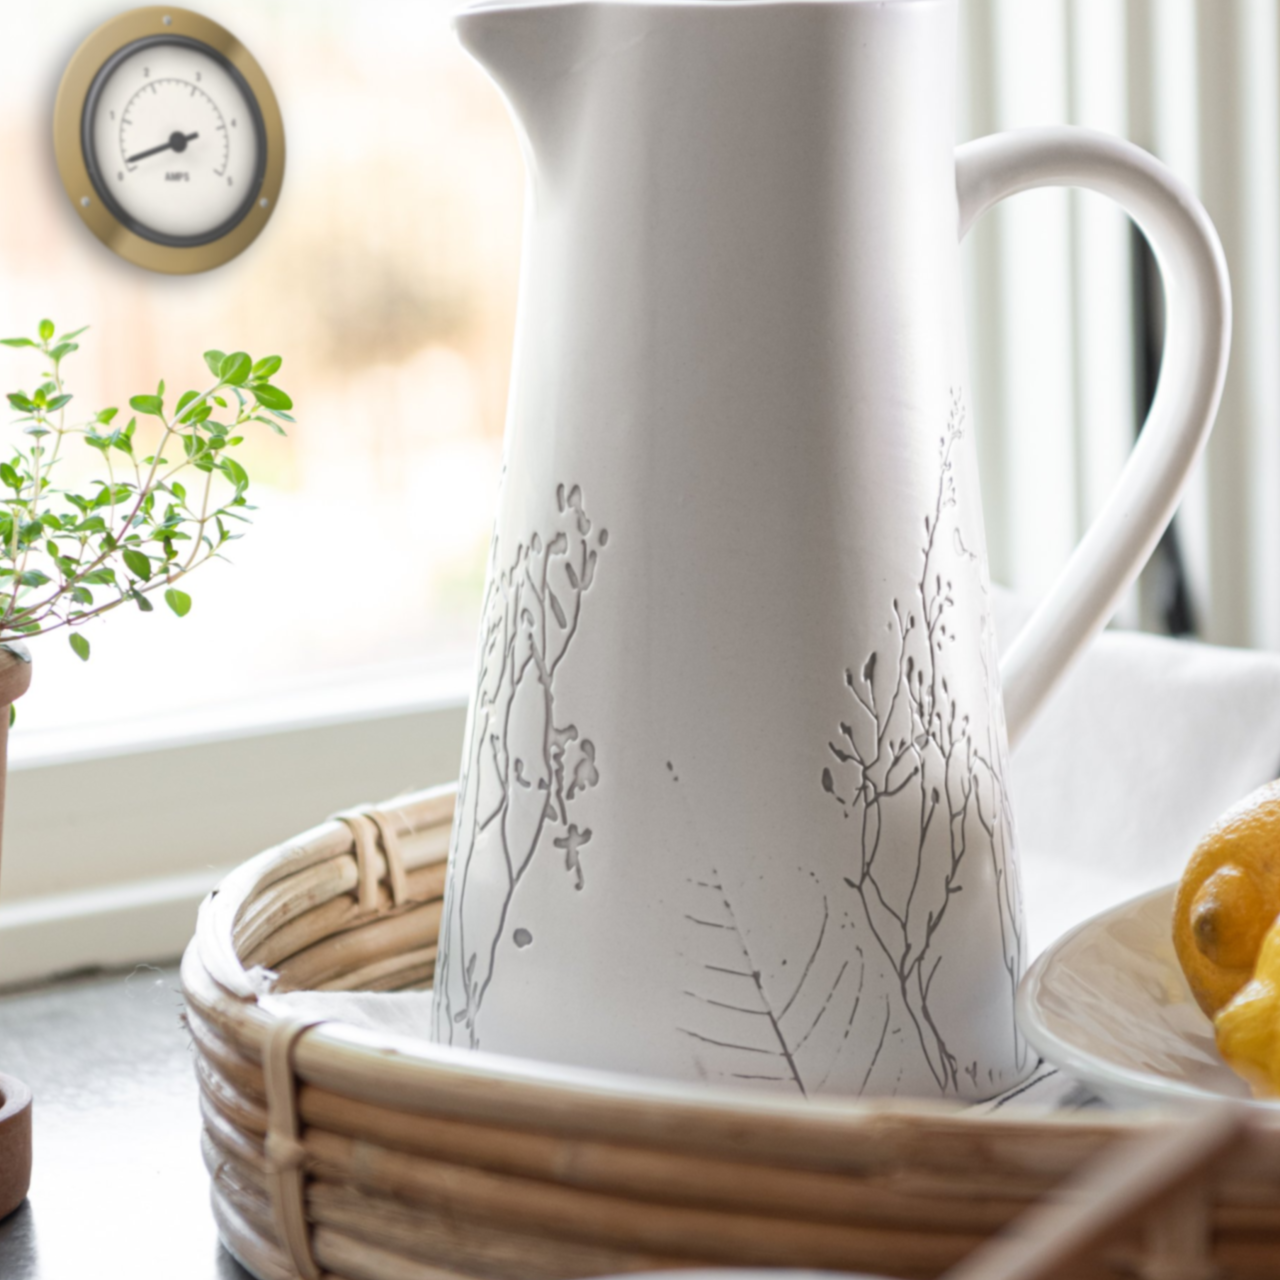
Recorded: 0.2; A
